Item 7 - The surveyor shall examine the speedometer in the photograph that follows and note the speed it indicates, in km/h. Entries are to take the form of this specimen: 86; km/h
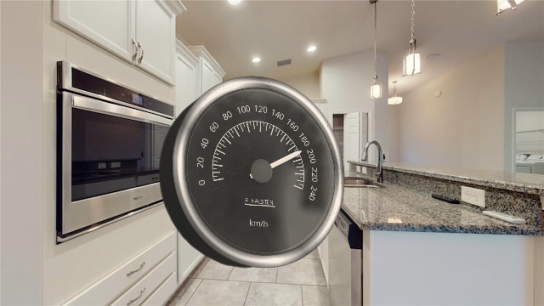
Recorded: 190; km/h
